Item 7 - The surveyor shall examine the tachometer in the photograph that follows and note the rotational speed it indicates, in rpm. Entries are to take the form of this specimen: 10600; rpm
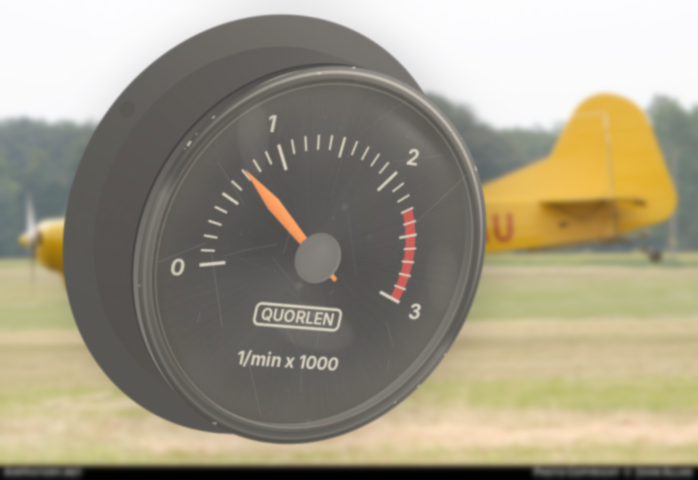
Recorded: 700; rpm
